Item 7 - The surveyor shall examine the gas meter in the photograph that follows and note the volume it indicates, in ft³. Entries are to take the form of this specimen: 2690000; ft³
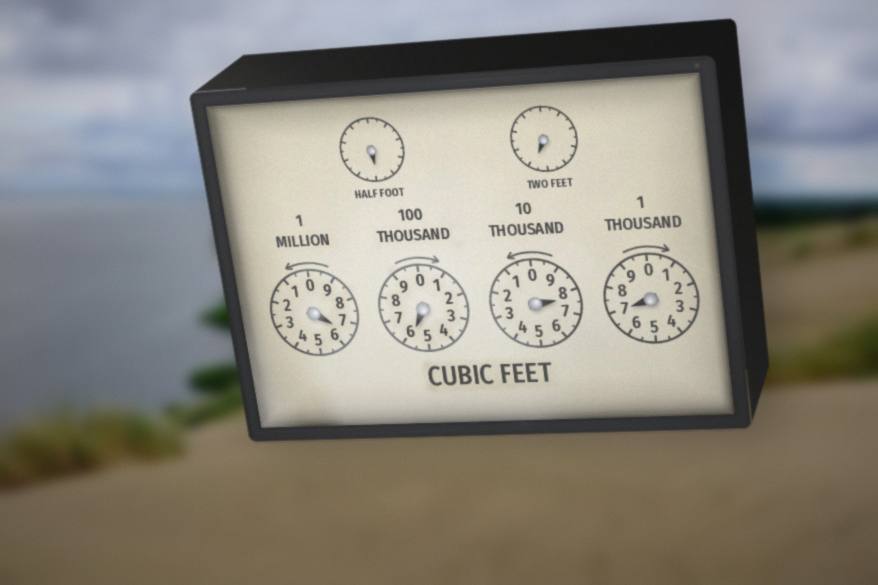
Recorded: 657700; ft³
